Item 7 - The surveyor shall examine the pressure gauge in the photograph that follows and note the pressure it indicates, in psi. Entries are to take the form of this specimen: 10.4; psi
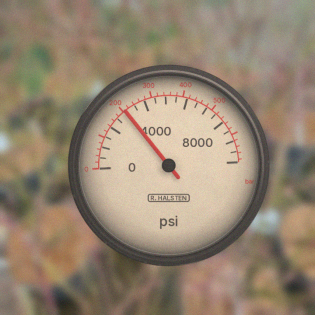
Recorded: 3000; psi
